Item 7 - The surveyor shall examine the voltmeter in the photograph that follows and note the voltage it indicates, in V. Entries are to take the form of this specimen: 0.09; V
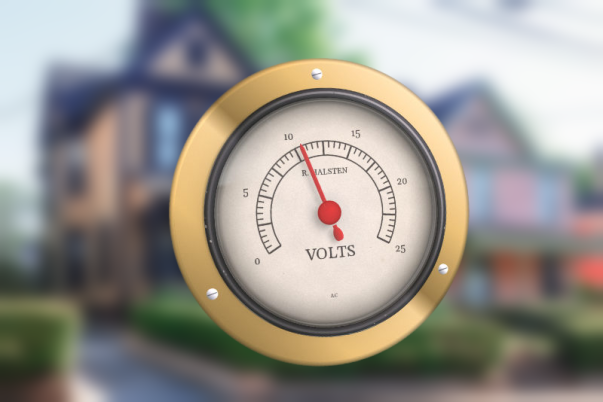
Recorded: 10.5; V
